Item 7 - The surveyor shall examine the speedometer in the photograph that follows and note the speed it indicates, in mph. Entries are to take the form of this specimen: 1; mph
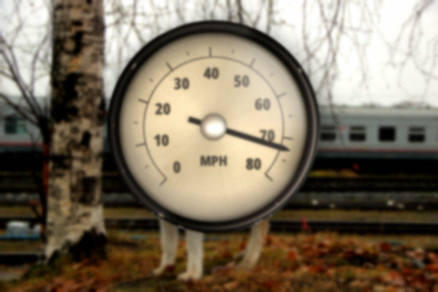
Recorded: 72.5; mph
